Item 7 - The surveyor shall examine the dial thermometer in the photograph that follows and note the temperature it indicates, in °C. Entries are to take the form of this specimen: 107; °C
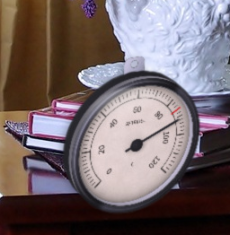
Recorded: 90; °C
